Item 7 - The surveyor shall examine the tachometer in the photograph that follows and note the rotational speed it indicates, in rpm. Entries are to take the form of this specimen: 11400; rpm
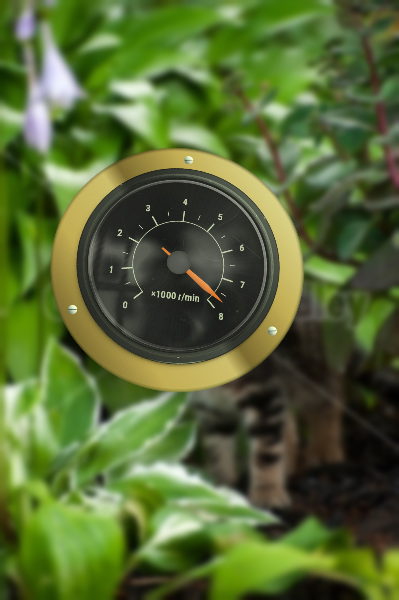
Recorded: 7750; rpm
